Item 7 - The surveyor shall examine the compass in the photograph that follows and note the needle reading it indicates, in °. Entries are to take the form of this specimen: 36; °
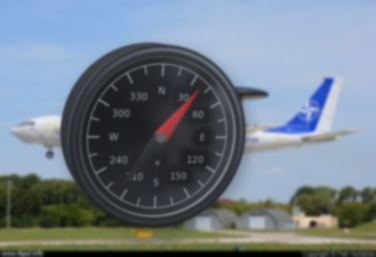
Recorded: 37.5; °
